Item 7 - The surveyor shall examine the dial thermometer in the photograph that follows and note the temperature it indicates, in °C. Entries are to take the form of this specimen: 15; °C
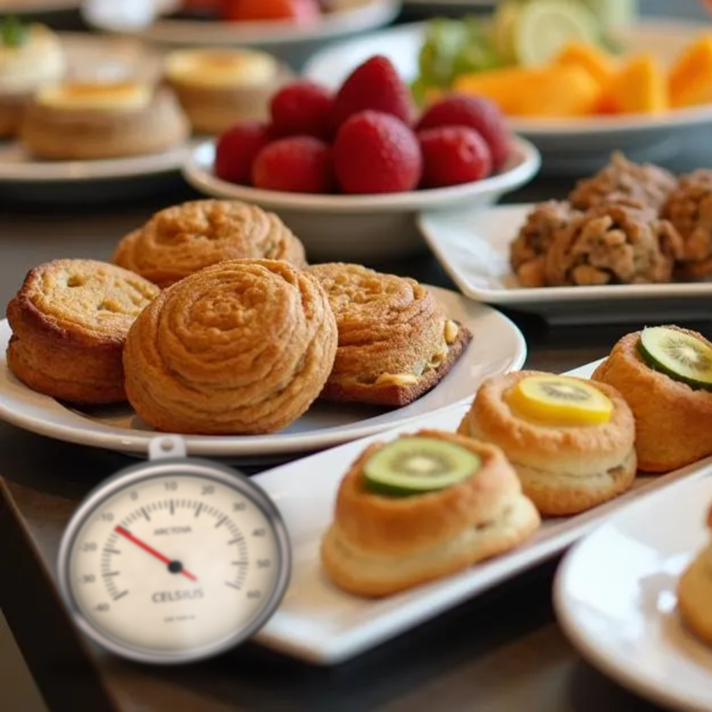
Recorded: -10; °C
